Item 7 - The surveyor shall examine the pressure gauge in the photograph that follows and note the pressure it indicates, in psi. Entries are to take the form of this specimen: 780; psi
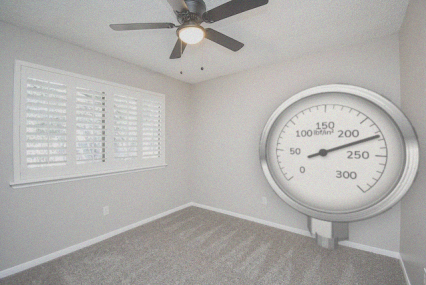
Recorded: 225; psi
